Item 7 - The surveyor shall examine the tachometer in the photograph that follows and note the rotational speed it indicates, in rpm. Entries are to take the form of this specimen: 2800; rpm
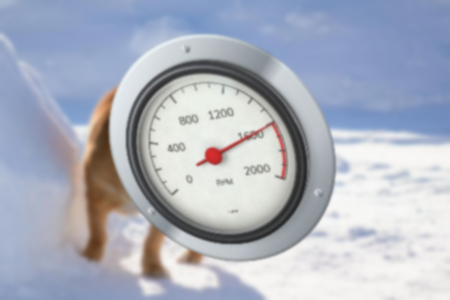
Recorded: 1600; rpm
